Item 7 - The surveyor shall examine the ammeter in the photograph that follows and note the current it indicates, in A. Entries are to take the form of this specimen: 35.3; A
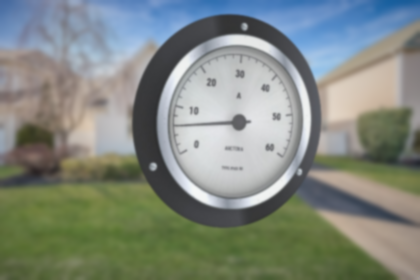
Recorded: 6; A
